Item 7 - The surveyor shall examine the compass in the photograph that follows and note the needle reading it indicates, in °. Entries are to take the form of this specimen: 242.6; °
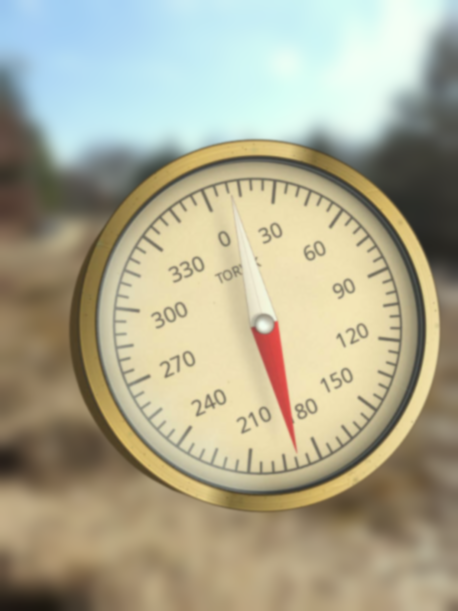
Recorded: 190; °
